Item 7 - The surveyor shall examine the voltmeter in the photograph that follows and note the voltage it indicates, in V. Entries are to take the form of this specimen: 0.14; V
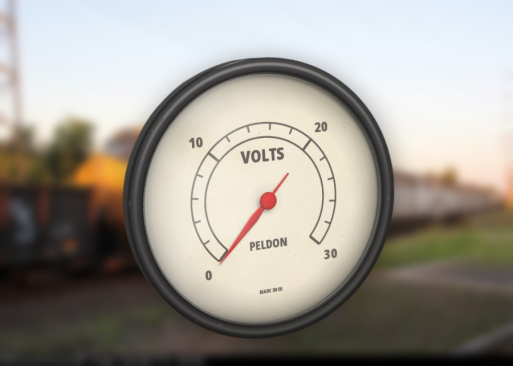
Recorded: 0; V
